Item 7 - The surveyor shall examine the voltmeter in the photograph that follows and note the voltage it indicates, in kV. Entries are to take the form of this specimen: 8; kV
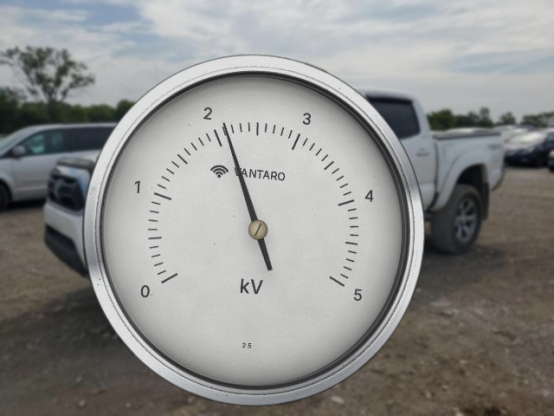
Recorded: 2.1; kV
